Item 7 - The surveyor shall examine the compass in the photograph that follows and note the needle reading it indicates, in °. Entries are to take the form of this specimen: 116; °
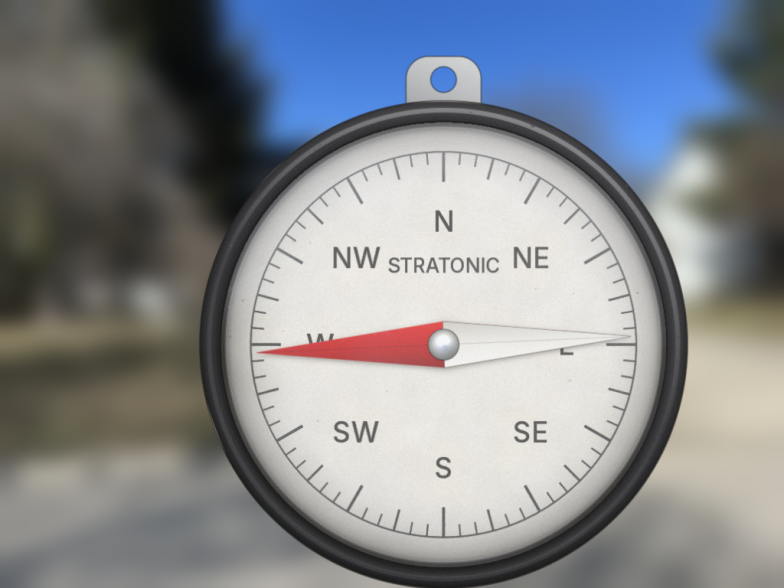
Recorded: 267.5; °
